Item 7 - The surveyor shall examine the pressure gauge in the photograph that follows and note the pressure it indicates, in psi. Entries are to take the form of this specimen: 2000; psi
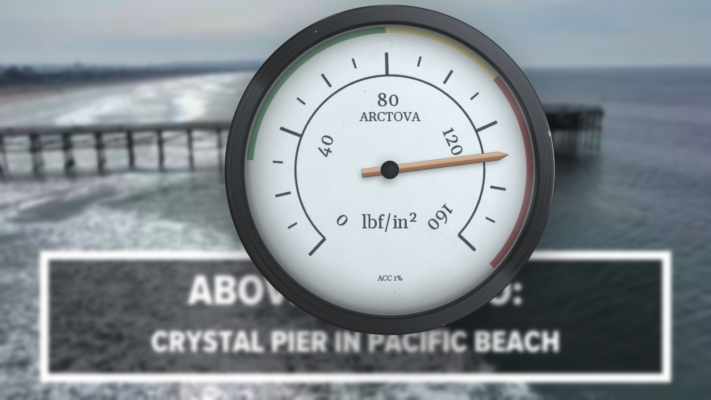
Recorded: 130; psi
